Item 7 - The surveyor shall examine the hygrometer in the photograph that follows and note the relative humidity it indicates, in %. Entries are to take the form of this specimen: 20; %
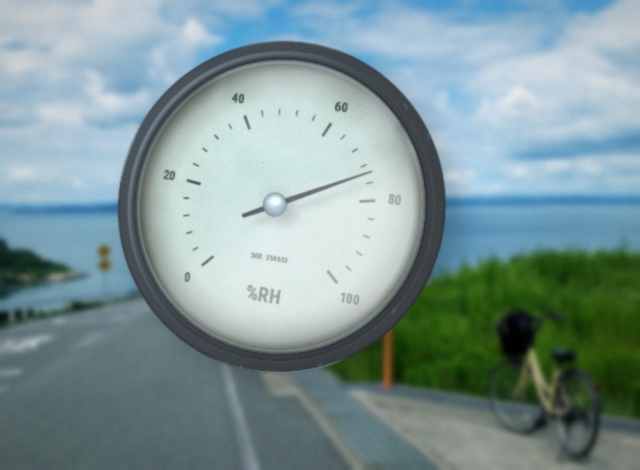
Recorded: 74; %
